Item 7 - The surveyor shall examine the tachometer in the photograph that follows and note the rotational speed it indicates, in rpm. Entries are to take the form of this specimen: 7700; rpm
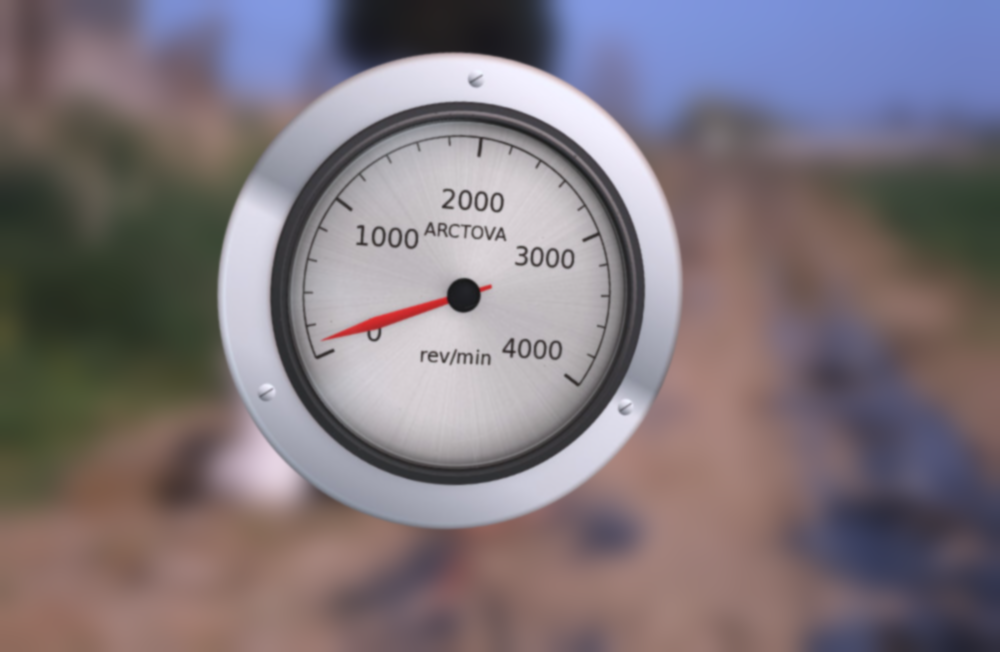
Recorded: 100; rpm
